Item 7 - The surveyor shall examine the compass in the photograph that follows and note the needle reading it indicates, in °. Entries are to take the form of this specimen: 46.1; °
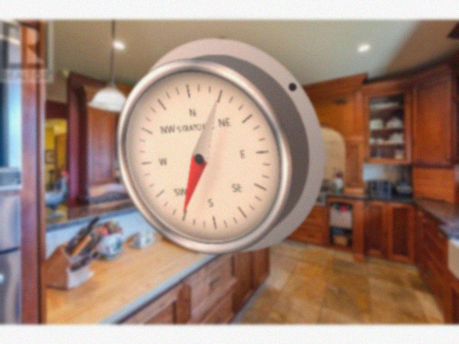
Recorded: 210; °
